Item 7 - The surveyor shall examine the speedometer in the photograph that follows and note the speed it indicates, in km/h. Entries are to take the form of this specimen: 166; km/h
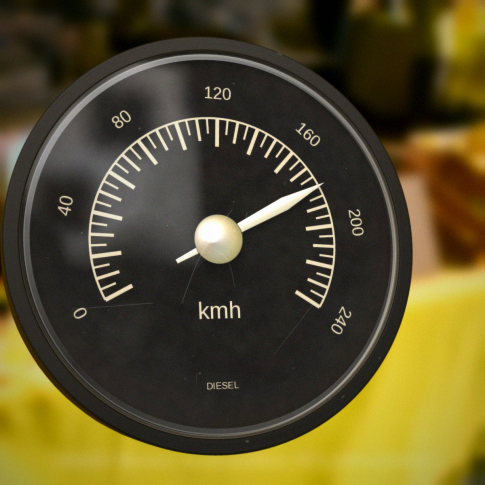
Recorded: 180; km/h
